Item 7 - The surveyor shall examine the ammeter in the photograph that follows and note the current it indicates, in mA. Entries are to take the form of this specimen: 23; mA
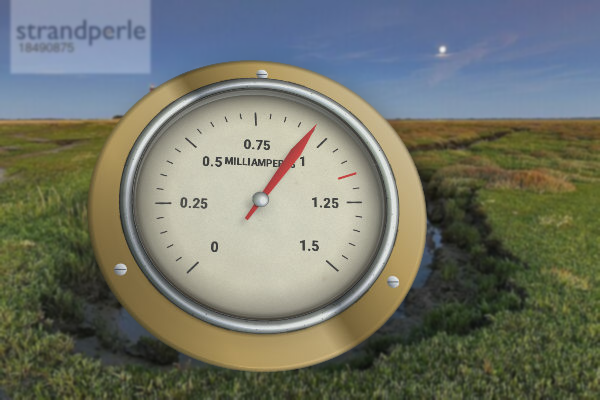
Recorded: 0.95; mA
